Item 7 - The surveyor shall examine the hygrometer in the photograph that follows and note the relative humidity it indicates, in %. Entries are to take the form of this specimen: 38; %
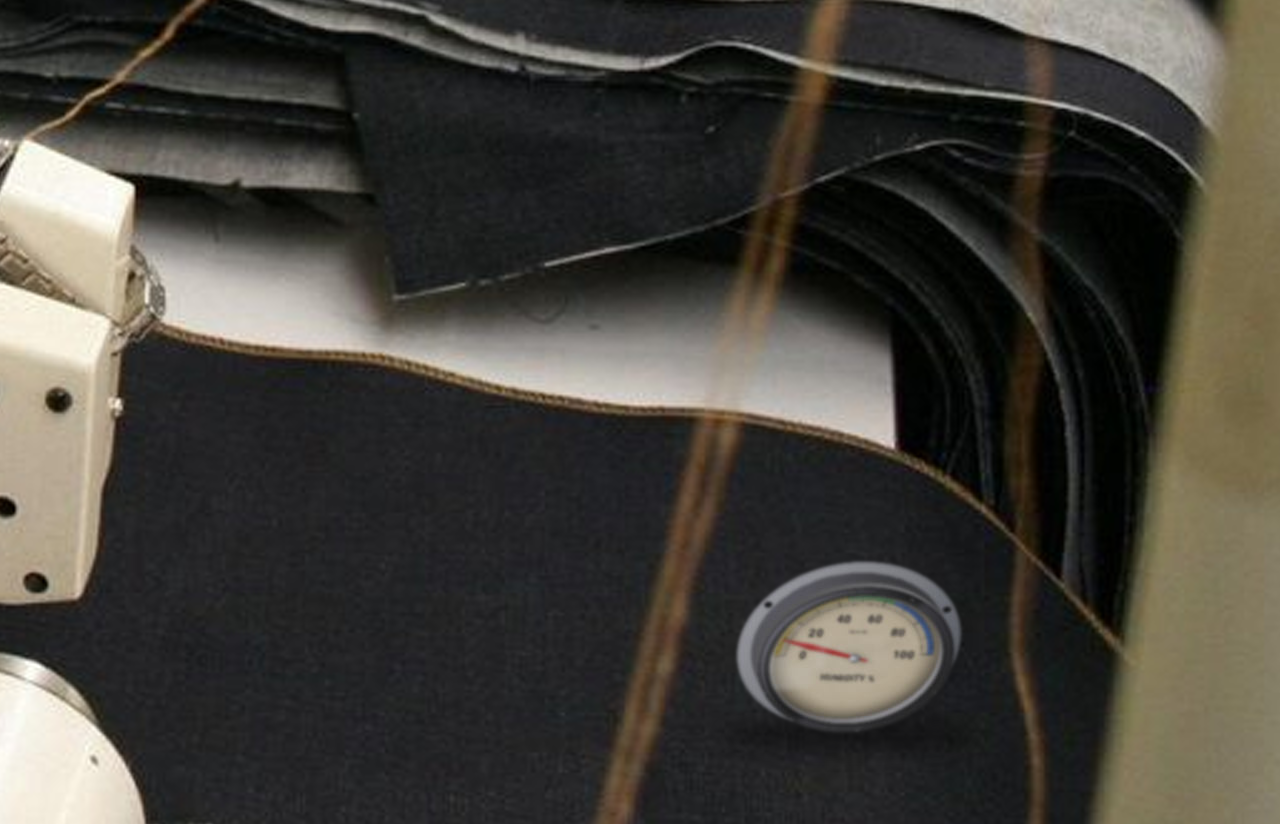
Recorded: 10; %
